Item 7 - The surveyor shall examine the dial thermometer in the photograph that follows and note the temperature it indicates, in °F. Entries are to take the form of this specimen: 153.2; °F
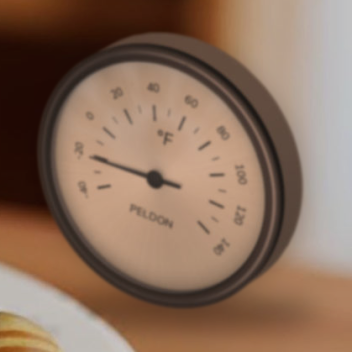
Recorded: -20; °F
